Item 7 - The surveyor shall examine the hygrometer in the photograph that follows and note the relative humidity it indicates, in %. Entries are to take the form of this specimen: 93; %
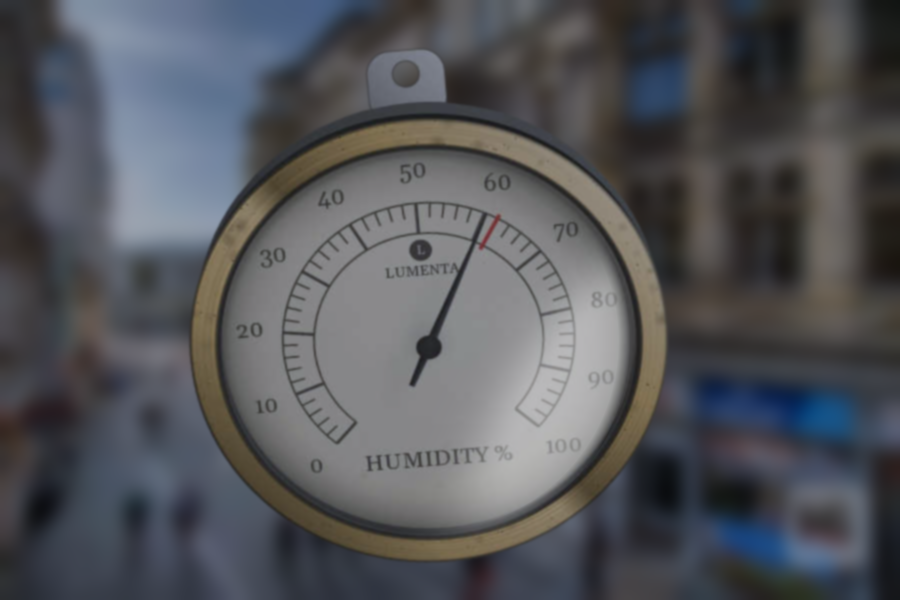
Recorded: 60; %
